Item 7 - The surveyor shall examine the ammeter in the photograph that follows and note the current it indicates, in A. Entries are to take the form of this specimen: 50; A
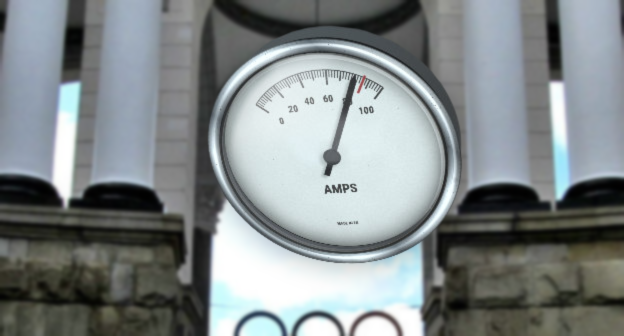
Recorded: 80; A
